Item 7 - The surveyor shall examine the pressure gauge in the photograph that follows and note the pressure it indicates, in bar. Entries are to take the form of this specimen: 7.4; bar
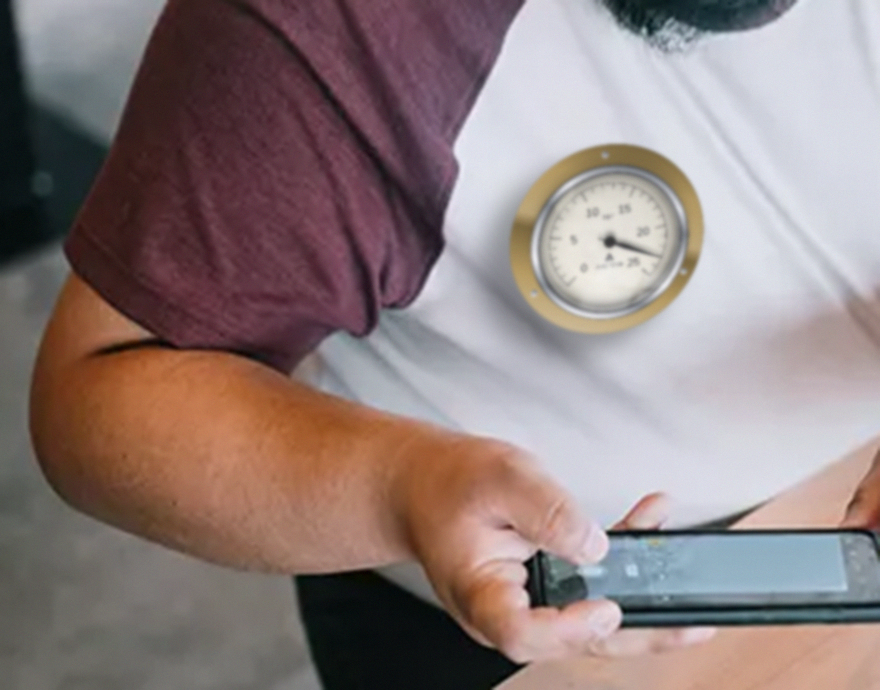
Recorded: 23; bar
